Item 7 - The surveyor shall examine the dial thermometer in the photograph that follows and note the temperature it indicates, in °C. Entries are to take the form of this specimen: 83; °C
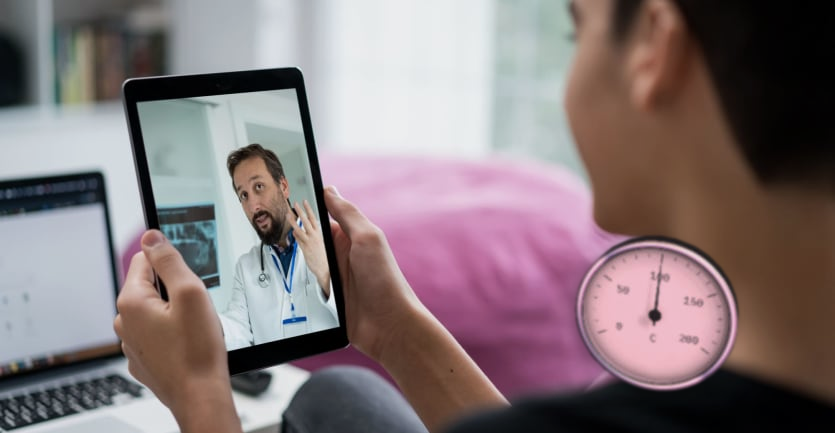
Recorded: 100; °C
